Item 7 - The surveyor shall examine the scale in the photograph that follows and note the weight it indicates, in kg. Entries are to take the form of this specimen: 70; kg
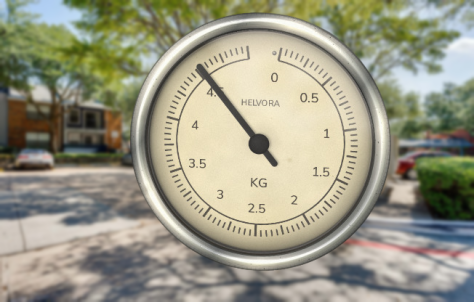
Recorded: 4.55; kg
